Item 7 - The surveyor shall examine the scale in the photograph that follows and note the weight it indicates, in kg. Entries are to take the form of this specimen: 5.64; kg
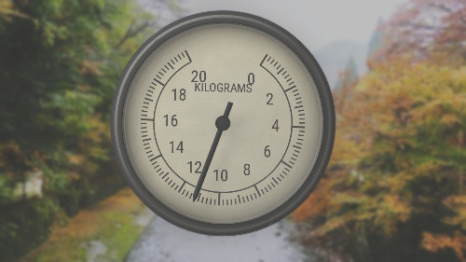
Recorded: 11.2; kg
